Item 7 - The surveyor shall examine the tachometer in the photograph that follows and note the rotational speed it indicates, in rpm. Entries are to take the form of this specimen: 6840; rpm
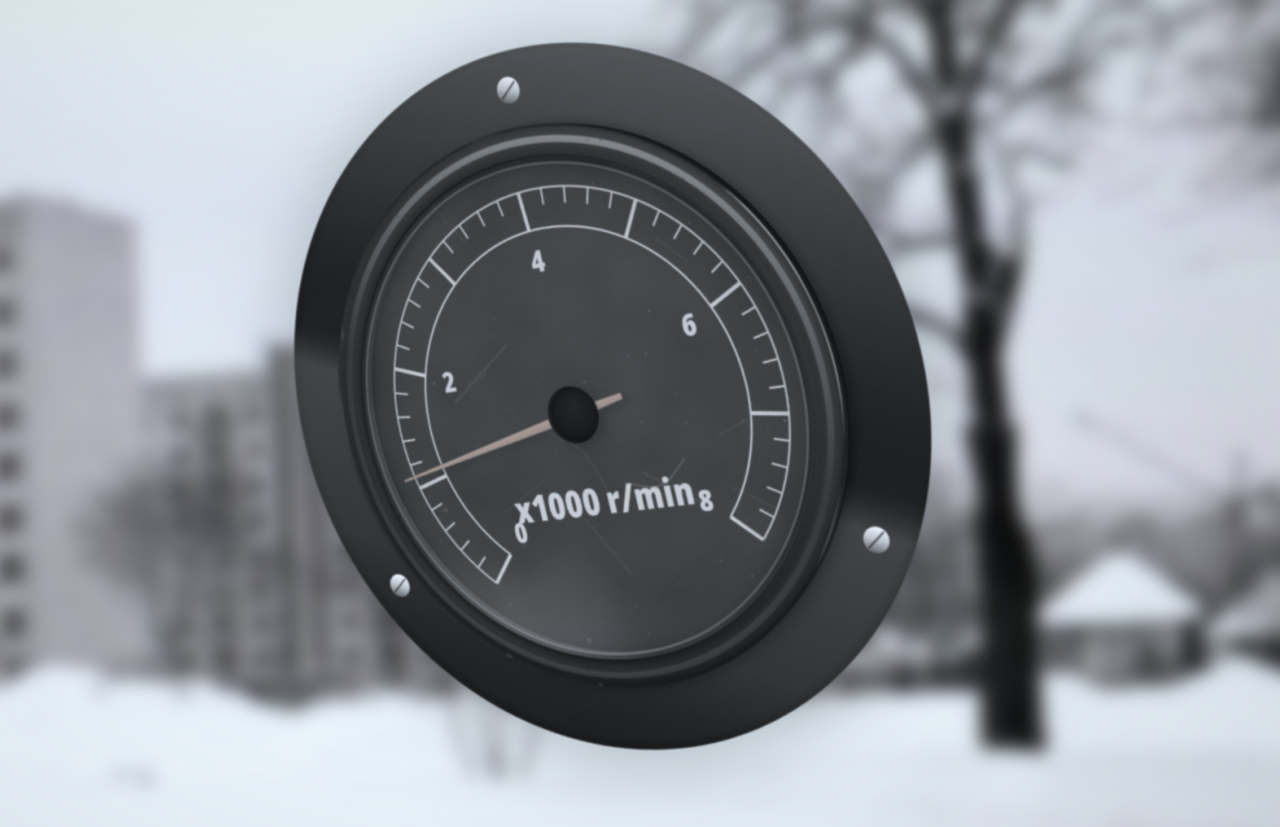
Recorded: 1100; rpm
